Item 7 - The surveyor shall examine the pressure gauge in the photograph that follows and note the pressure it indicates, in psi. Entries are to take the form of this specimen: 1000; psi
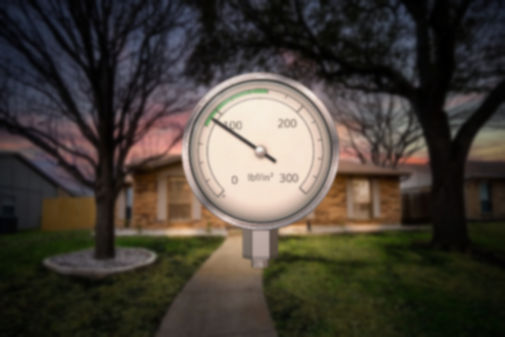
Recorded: 90; psi
